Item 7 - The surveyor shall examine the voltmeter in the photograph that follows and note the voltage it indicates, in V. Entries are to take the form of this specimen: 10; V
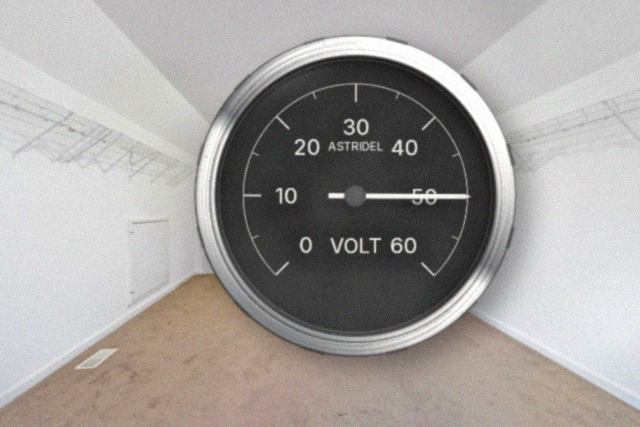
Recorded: 50; V
